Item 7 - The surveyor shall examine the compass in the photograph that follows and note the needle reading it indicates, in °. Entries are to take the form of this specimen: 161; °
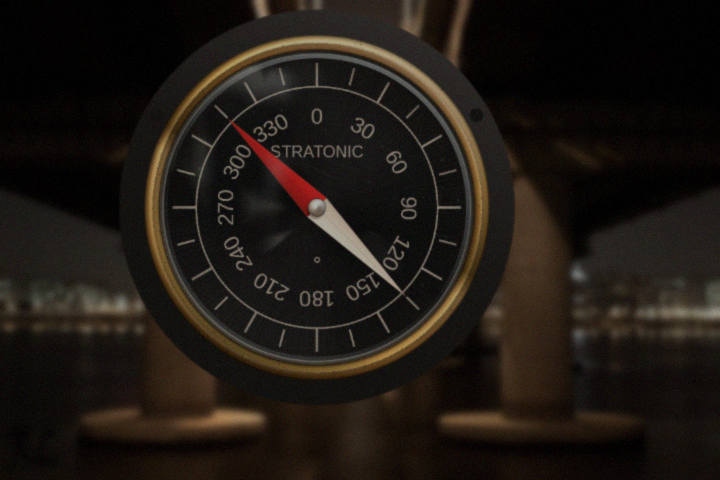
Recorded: 315; °
